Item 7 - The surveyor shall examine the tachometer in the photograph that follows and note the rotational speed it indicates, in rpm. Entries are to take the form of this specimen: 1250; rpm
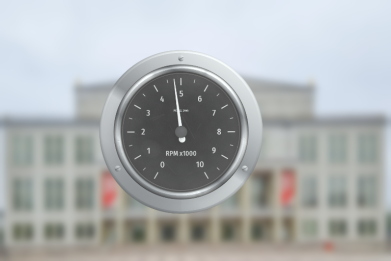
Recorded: 4750; rpm
